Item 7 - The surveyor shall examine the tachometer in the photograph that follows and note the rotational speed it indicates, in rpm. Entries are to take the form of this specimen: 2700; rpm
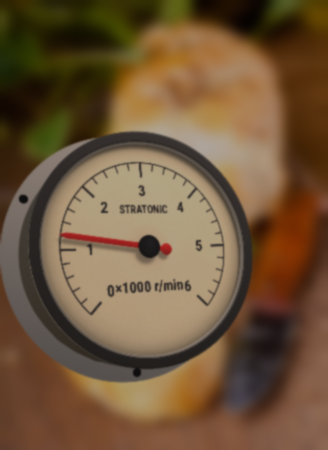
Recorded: 1200; rpm
